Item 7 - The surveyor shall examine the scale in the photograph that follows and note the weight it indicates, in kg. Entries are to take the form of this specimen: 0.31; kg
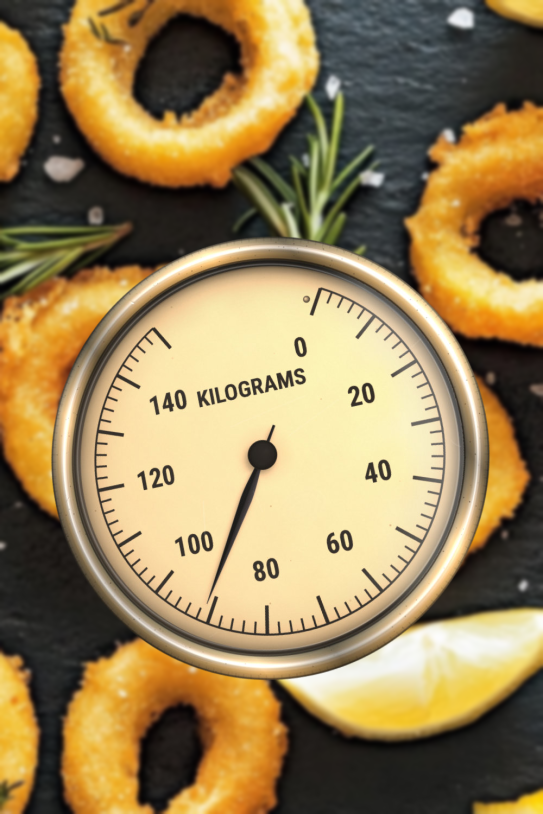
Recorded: 91; kg
